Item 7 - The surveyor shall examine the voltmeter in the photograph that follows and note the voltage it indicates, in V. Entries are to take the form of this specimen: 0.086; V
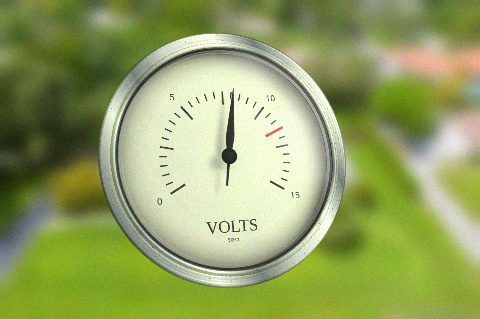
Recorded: 8; V
